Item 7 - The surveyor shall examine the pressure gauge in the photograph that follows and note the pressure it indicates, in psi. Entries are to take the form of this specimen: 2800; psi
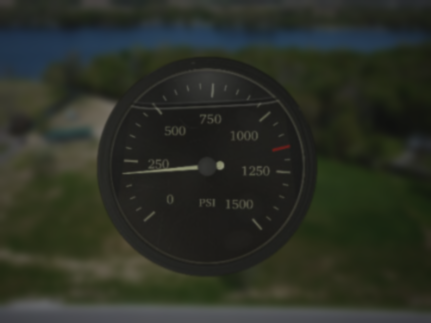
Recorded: 200; psi
